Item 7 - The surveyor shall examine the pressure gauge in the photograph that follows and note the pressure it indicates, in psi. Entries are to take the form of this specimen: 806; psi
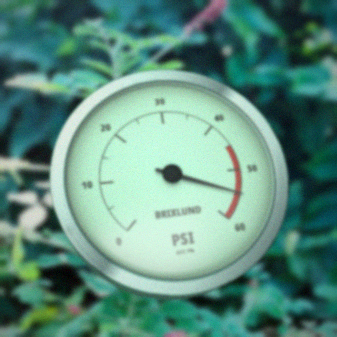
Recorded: 55; psi
